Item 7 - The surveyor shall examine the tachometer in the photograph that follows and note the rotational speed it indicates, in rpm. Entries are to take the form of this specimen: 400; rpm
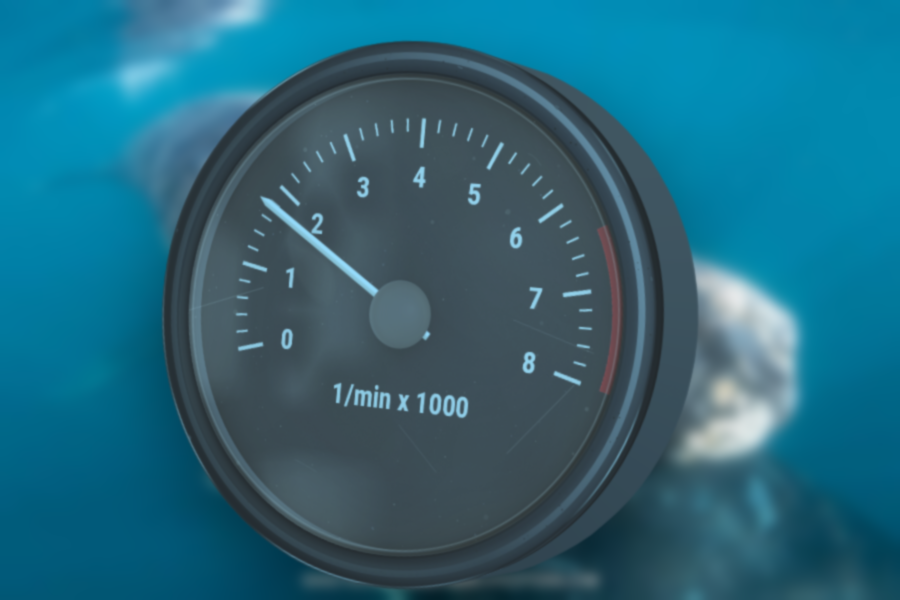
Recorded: 1800; rpm
